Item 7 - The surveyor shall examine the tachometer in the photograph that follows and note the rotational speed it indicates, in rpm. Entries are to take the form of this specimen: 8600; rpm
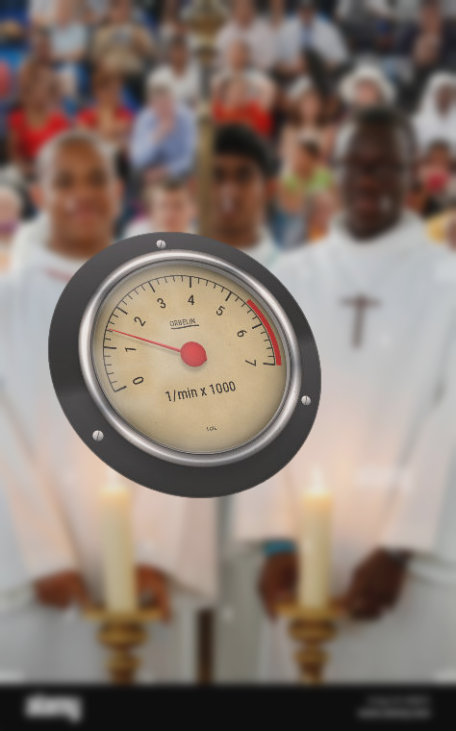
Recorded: 1400; rpm
